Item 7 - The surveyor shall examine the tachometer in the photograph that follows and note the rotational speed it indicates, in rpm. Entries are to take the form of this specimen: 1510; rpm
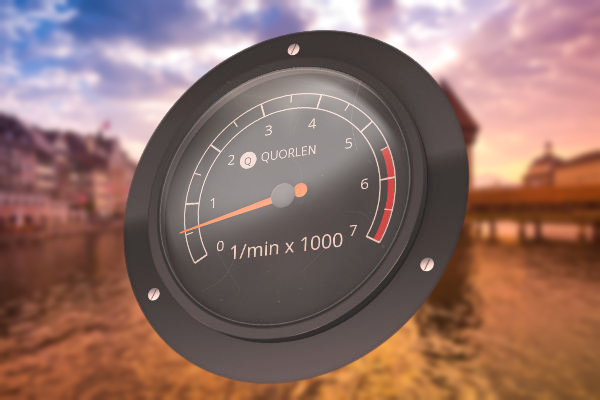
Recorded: 500; rpm
